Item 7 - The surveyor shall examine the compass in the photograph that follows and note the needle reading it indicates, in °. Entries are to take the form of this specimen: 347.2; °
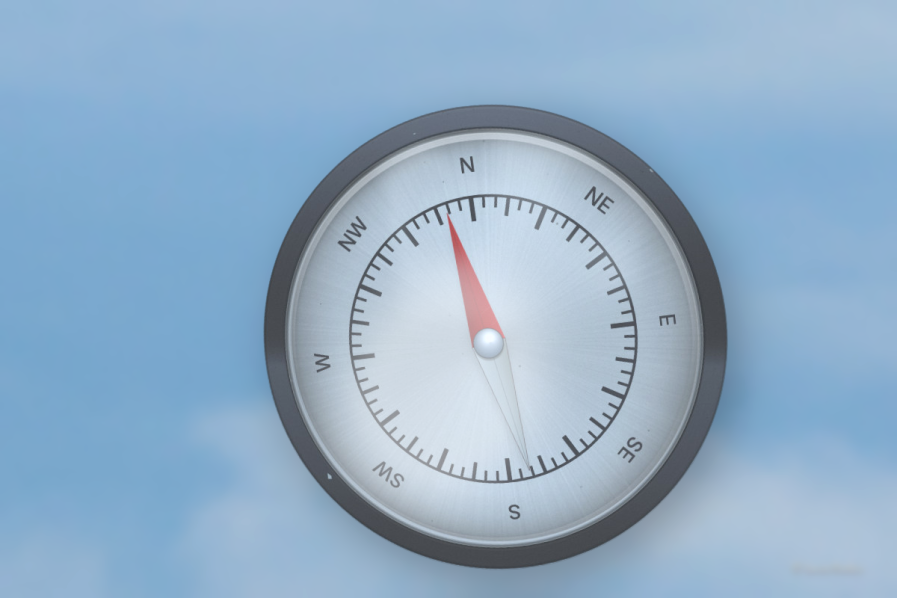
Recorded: 350; °
